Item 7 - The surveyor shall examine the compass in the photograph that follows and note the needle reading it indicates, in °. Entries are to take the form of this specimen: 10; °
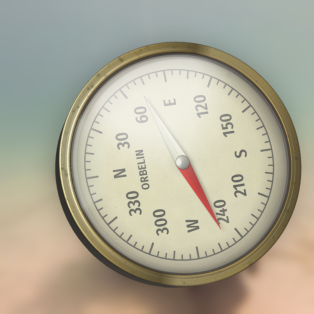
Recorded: 250; °
